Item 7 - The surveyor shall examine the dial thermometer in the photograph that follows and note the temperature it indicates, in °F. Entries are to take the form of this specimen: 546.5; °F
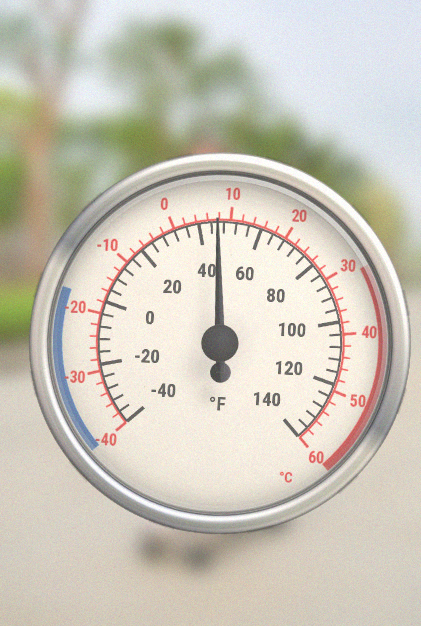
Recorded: 46; °F
